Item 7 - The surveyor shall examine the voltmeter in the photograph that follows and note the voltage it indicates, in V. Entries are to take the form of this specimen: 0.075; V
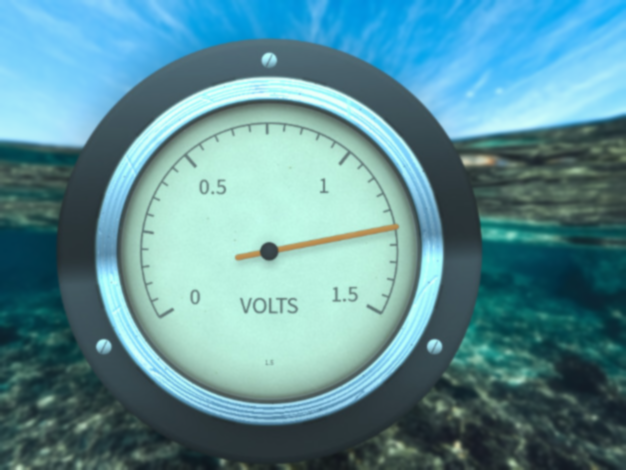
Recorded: 1.25; V
